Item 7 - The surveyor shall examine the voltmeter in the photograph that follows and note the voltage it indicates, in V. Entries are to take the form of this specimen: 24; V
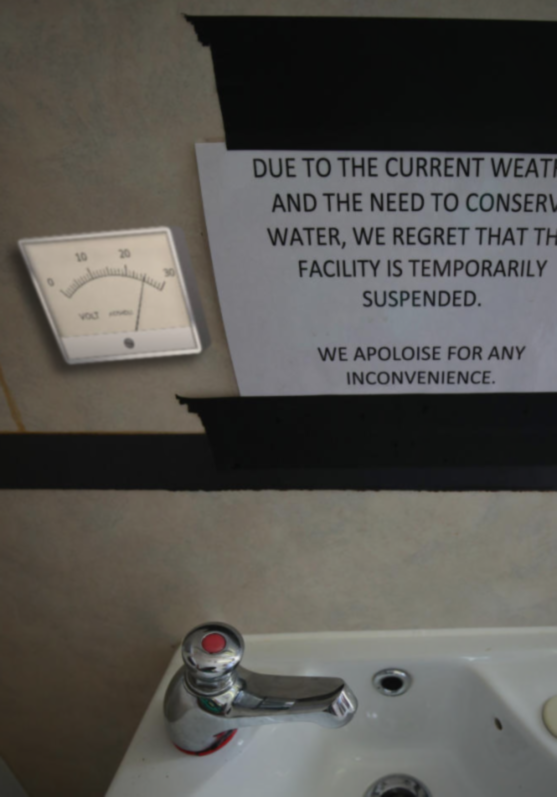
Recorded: 25; V
